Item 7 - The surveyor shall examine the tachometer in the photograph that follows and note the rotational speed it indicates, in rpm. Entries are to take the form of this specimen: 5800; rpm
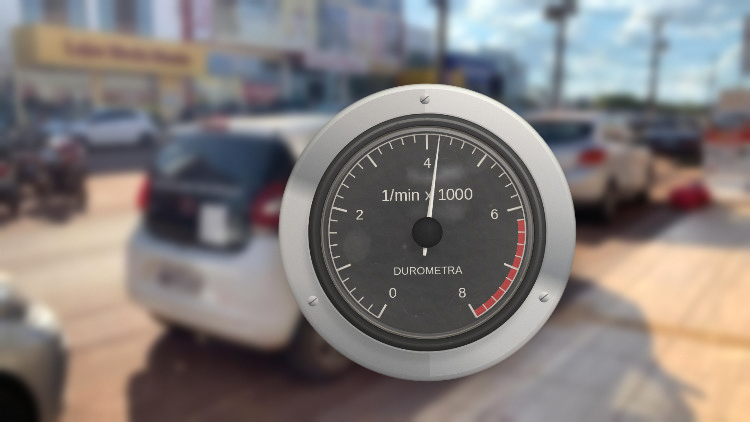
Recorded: 4200; rpm
